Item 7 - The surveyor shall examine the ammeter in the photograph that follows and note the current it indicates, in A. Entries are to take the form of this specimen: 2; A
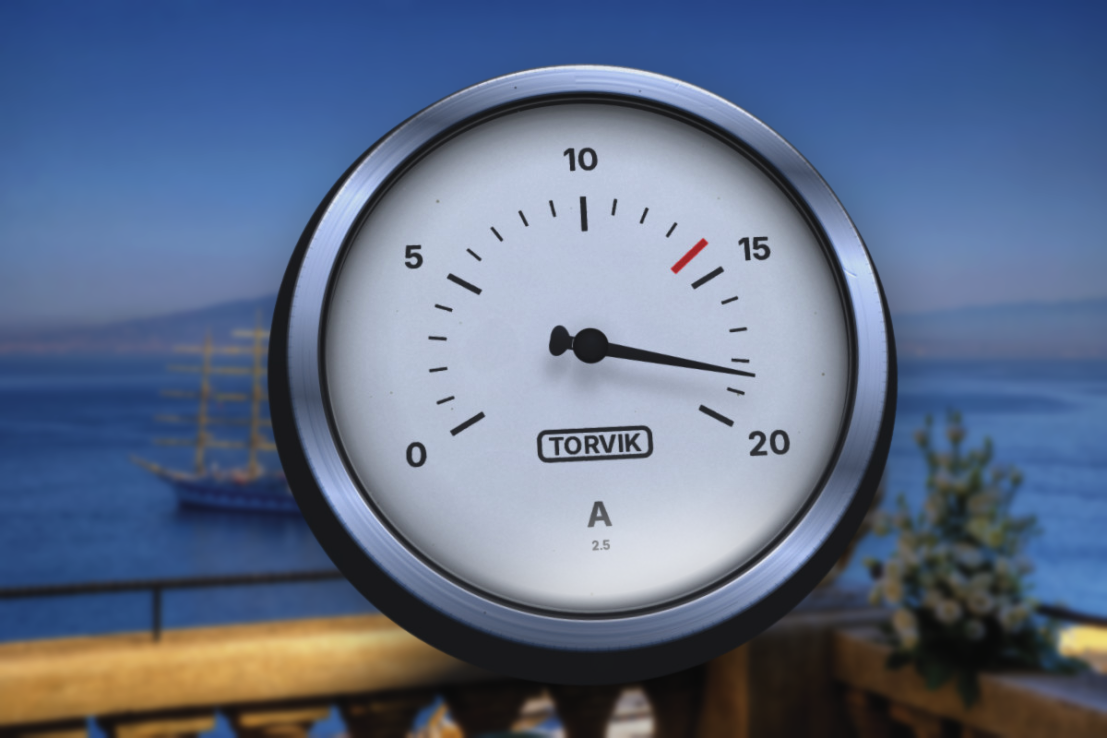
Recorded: 18.5; A
